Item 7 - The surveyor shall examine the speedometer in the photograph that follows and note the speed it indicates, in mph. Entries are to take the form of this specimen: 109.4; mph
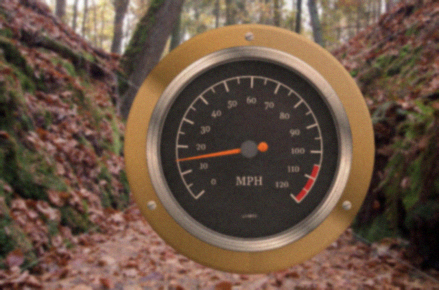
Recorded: 15; mph
